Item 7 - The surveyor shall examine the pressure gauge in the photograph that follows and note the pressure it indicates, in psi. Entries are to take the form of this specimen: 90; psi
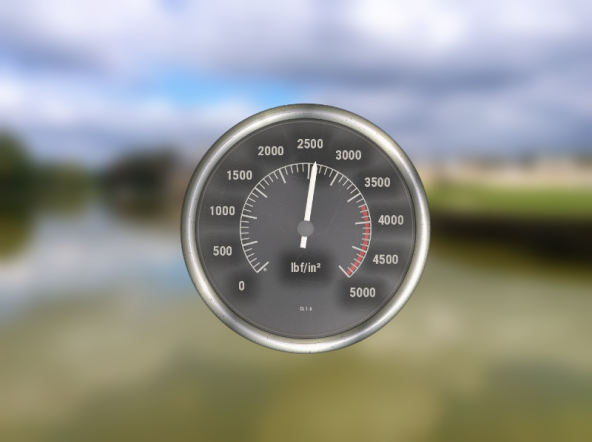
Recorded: 2600; psi
